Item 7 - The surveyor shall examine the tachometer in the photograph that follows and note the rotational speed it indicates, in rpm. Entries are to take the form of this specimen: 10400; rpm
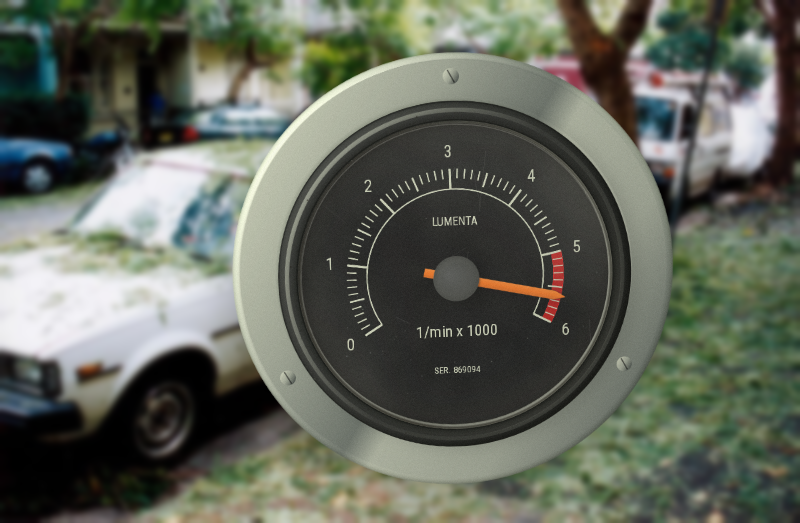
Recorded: 5600; rpm
